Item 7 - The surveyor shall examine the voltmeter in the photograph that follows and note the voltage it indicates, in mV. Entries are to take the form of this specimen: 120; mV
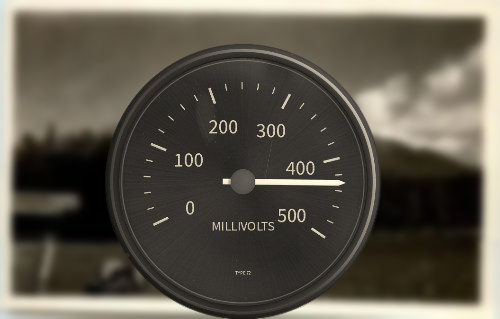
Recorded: 430; mV
